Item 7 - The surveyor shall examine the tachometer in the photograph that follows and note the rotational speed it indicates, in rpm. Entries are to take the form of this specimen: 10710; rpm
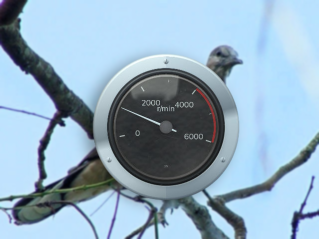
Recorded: 1000; rpm
